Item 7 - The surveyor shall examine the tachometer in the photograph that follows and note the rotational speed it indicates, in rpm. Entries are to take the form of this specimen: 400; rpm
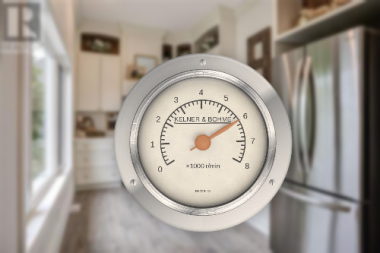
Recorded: 6000; rpm
